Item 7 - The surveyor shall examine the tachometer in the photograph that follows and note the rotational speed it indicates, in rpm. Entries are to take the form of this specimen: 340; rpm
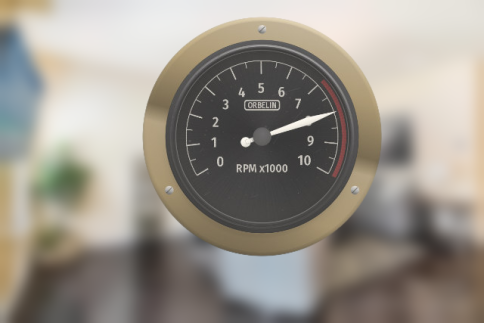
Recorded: 8000; rpm
